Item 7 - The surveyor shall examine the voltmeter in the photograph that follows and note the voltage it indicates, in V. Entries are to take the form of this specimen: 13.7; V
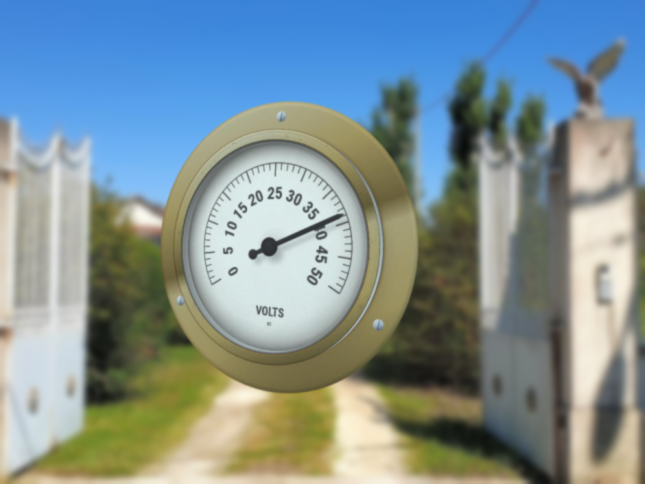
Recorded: 39; V
